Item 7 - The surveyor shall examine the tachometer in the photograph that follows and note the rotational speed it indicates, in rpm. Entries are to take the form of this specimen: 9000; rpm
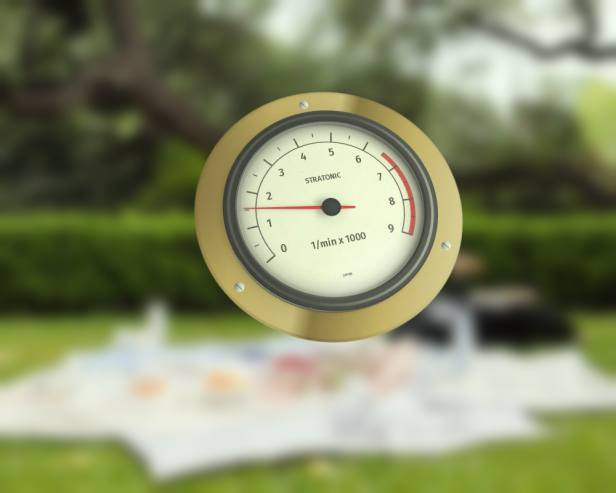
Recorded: 1500; rpm
